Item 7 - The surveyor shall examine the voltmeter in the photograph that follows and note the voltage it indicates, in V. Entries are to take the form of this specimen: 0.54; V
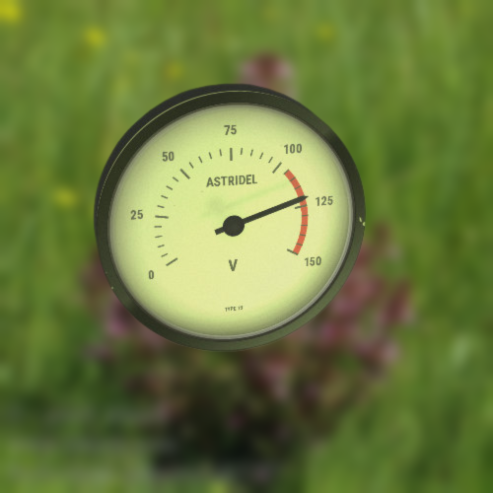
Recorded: 120; V
